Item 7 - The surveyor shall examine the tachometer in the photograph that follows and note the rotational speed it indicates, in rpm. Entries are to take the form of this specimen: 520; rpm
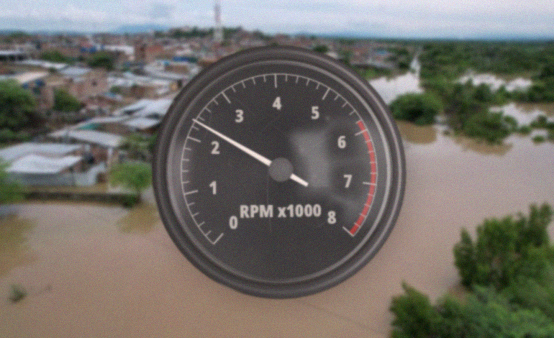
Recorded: 2300; rpm
